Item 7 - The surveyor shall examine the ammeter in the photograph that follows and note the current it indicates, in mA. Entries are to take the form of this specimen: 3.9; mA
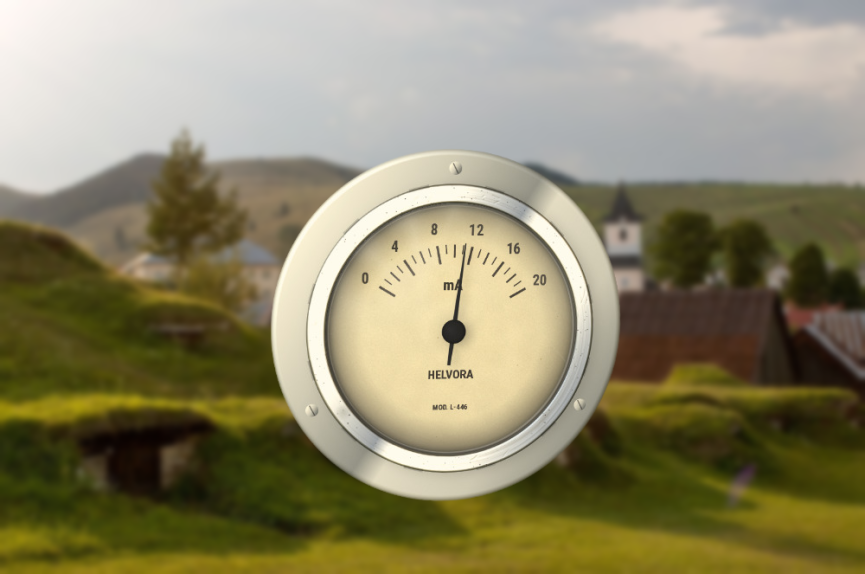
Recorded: 11; mA
